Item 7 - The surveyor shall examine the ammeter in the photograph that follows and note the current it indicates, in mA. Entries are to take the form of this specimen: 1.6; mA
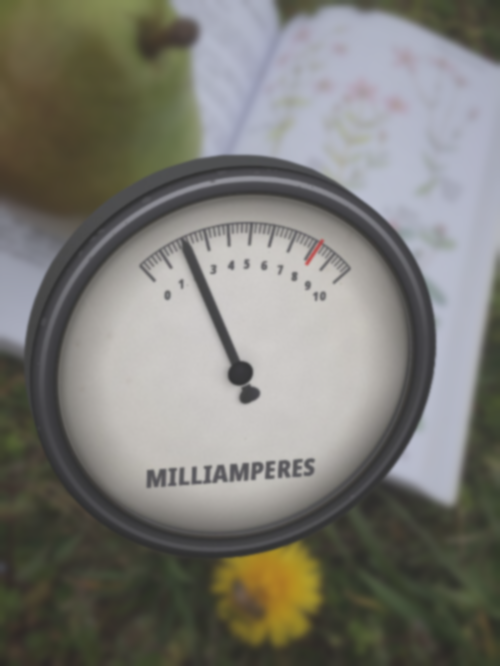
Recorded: 2; mA
